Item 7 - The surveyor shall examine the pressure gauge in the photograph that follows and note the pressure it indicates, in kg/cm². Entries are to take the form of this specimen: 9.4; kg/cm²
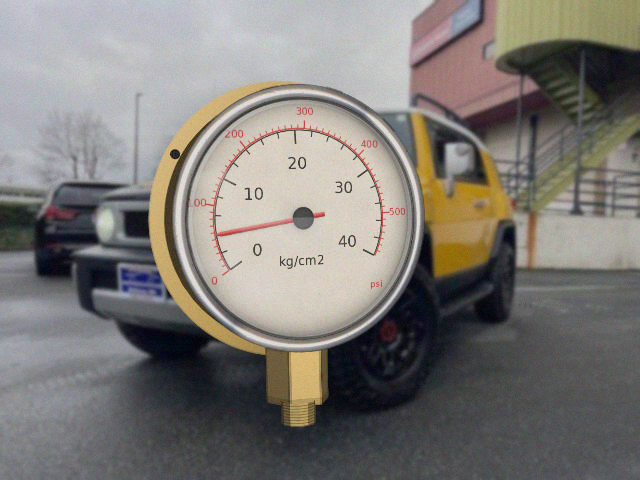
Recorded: 4; kg/cm²
